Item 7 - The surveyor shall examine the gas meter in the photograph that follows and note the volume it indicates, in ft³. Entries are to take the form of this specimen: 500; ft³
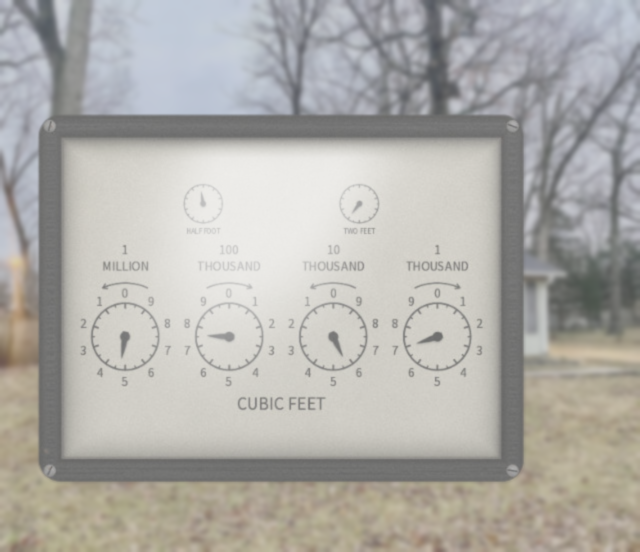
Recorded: 475700; ft³
